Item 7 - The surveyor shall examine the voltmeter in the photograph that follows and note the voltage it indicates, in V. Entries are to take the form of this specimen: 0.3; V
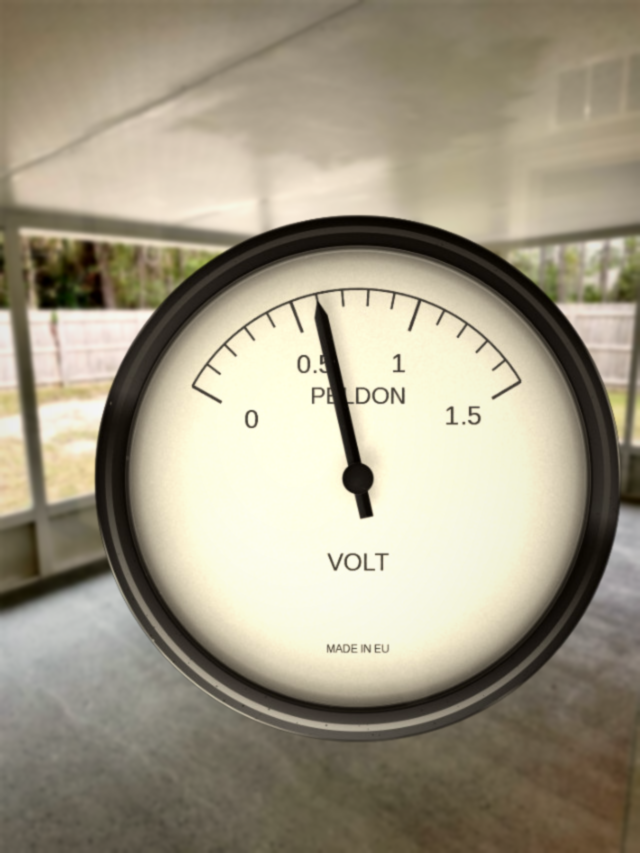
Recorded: 0.6; V
